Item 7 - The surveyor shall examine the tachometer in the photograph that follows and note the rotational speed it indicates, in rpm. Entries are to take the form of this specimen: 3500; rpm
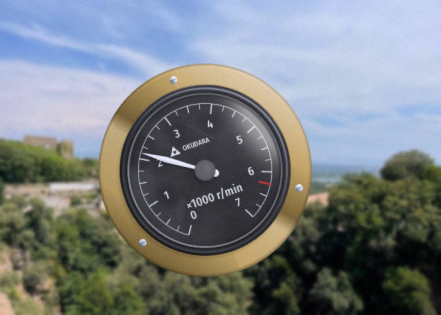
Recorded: 2125; rpm
